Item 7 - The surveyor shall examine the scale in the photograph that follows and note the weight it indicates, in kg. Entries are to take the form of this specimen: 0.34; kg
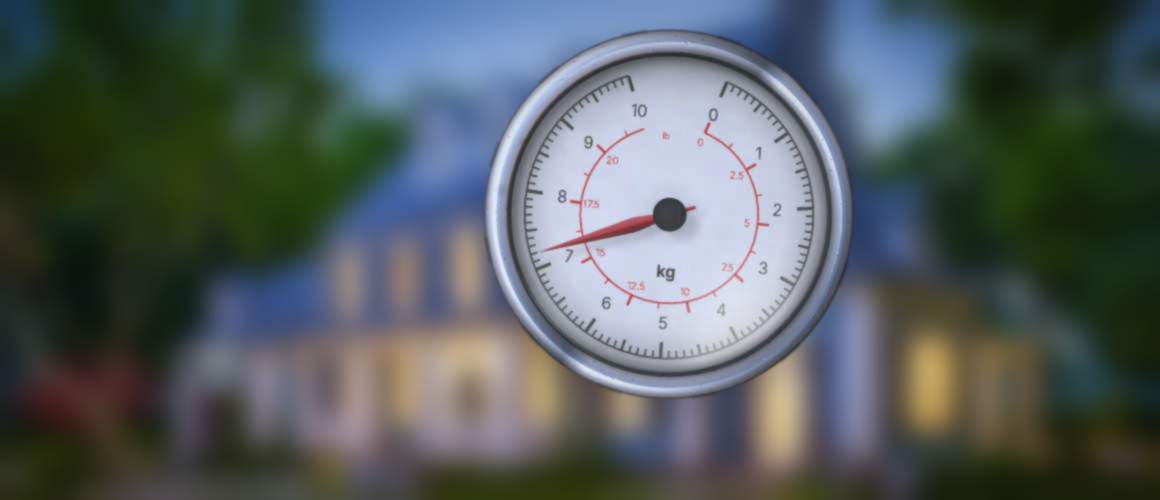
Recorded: 7.2; kg
